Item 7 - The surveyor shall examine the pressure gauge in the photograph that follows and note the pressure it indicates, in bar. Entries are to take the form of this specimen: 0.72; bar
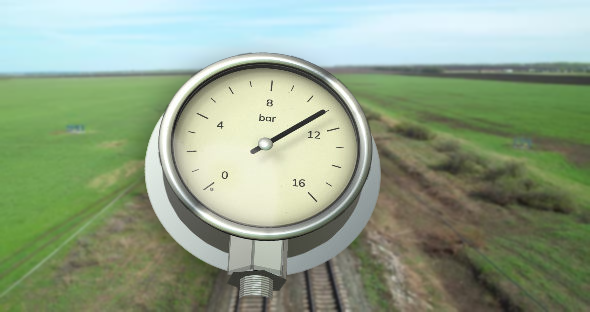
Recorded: 11; bar
